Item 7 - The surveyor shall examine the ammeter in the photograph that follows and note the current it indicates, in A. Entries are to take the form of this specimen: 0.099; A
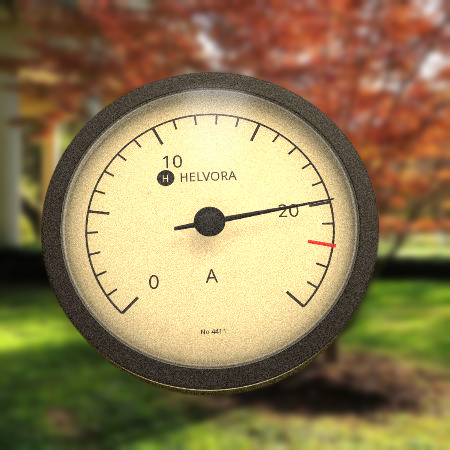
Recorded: 20; A
